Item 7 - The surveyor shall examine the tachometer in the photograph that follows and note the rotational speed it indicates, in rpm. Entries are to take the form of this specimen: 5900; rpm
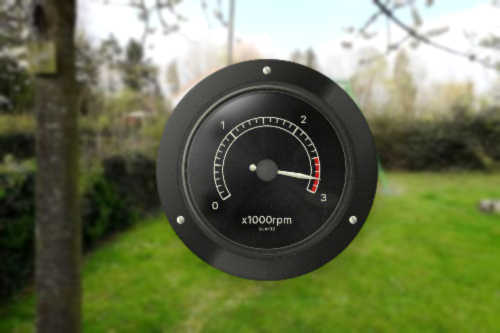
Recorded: 2800; rpm
